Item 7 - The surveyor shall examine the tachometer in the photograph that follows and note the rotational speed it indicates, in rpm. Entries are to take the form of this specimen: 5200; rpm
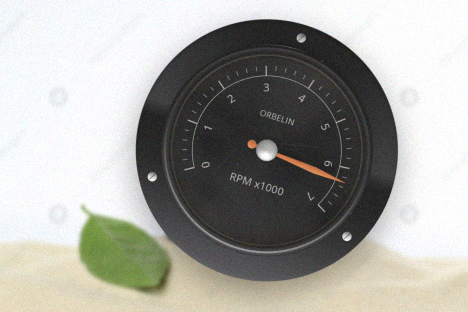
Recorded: 6300; rpm
